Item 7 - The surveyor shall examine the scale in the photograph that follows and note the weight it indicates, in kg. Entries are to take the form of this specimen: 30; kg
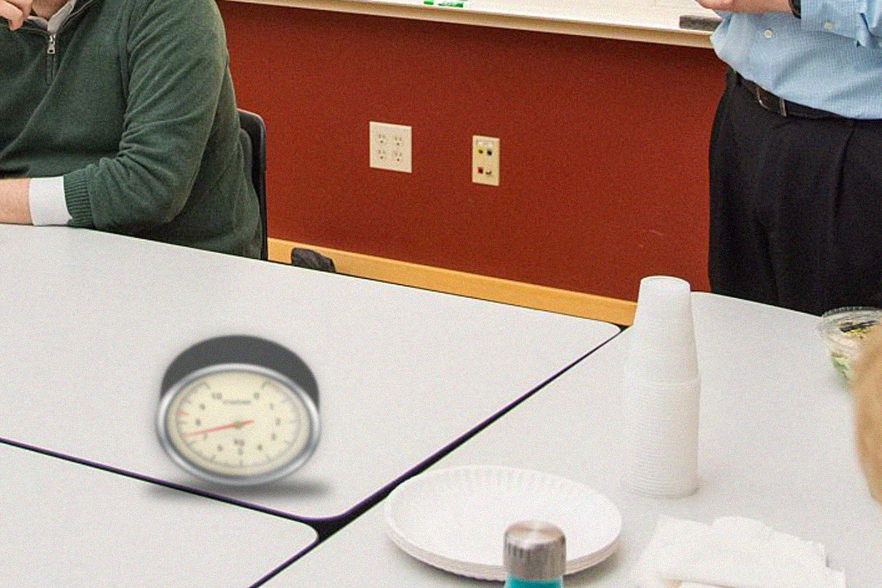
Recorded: 7.5; kg
